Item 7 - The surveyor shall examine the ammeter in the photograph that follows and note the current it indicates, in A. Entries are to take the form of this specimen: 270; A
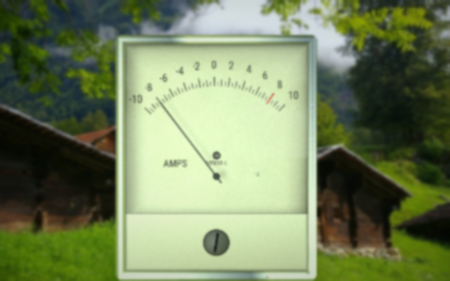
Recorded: -8; A
